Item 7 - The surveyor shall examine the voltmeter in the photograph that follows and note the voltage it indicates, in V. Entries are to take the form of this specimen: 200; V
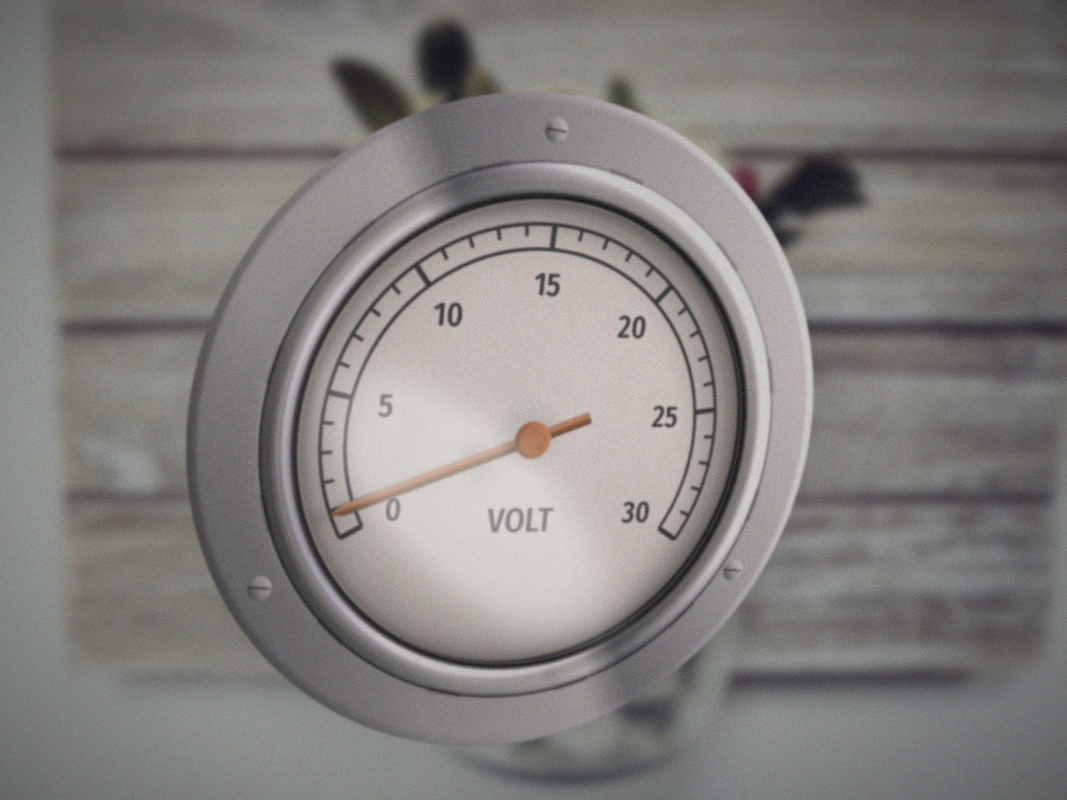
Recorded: 1; V
